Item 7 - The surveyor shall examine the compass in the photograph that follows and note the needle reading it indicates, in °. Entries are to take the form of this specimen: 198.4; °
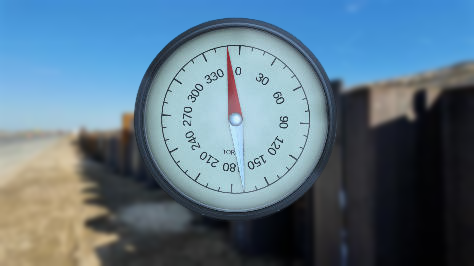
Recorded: 350; °
